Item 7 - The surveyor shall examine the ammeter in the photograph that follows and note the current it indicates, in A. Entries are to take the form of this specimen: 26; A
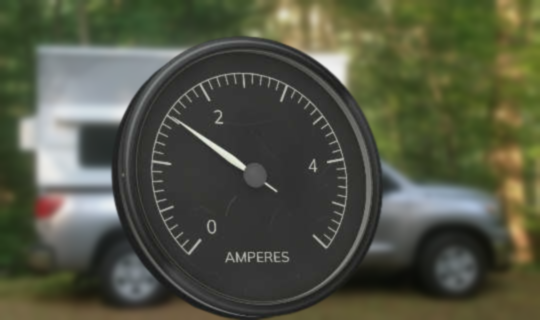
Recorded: 1.5; A
